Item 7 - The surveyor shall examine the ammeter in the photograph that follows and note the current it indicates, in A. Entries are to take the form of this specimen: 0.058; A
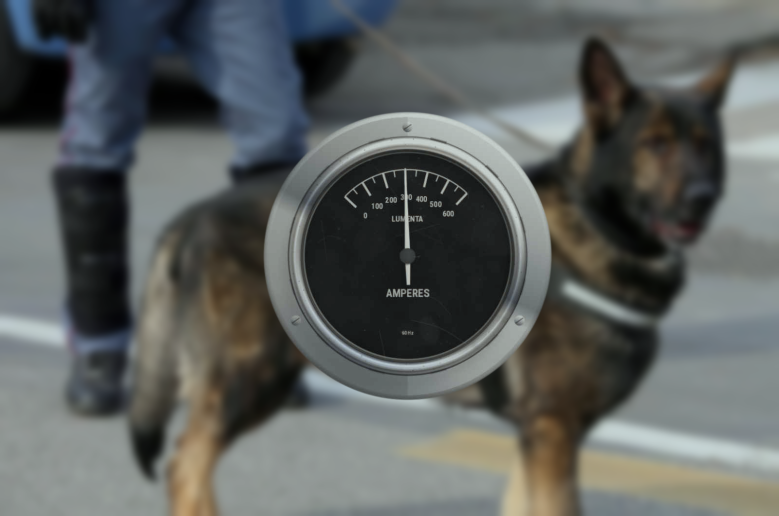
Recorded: 300; A
